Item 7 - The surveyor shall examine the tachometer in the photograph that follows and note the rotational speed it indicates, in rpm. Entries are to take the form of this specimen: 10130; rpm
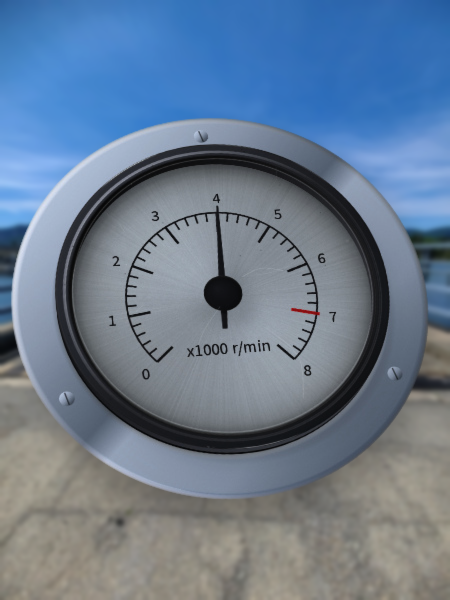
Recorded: 4000; rpm
